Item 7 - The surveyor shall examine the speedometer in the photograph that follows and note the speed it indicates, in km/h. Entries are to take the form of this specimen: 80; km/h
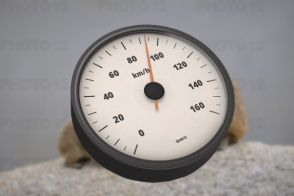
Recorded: 92.5; km/h
